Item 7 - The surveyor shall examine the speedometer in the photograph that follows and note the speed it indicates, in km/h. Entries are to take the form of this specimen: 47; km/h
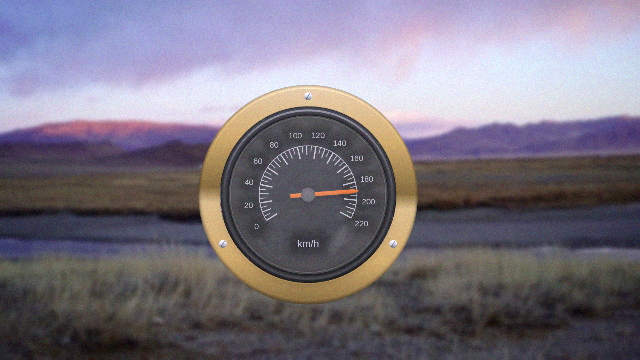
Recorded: 190; km/h
